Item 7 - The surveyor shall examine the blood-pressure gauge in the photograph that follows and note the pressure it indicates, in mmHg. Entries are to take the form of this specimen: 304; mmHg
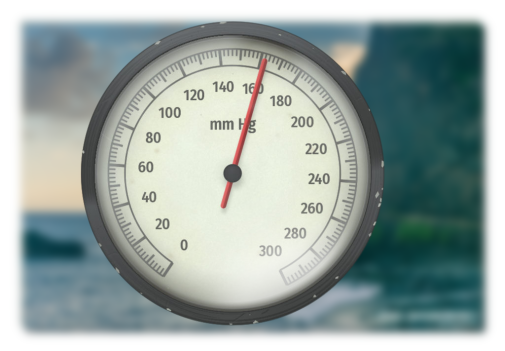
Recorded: 162; mmHg
